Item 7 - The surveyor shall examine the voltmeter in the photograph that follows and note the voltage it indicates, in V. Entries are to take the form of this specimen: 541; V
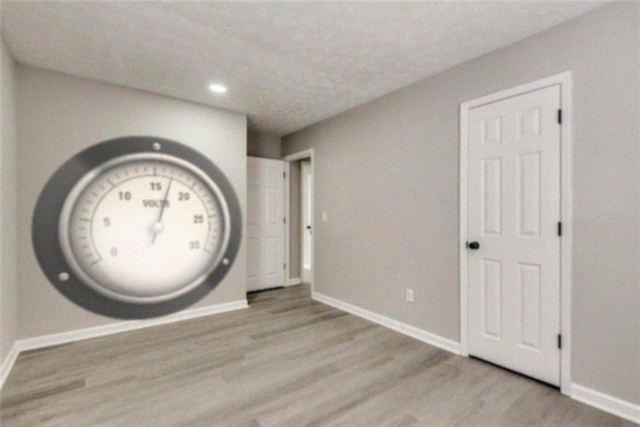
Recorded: 17; V
